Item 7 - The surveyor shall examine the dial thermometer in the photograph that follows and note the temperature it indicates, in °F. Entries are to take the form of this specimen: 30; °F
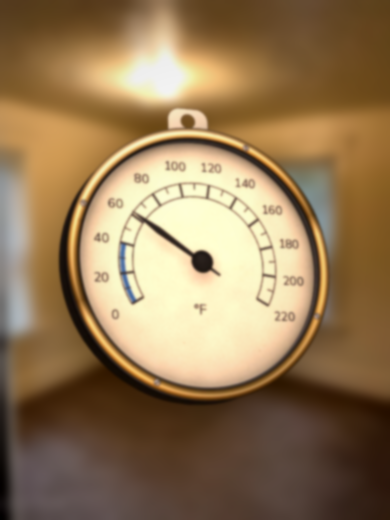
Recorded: 60; °F
